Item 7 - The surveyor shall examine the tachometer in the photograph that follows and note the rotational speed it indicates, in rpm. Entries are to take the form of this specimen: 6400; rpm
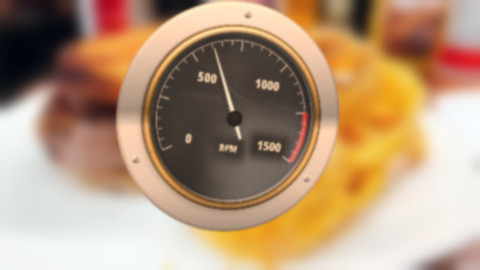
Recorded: 600; rpm
